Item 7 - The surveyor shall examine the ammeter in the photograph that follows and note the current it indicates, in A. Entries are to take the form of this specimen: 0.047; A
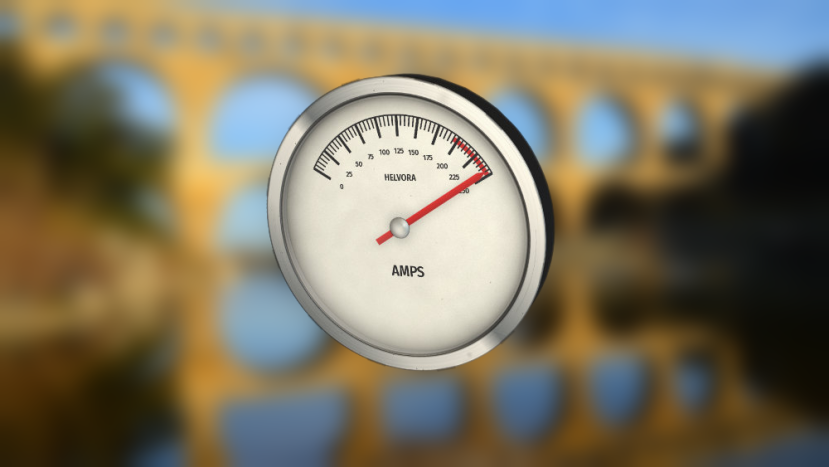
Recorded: 245; A
